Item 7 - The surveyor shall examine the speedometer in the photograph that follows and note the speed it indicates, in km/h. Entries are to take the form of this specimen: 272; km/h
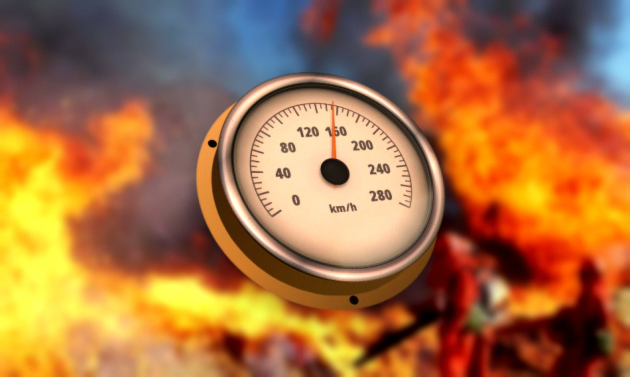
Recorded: 155; km/h
